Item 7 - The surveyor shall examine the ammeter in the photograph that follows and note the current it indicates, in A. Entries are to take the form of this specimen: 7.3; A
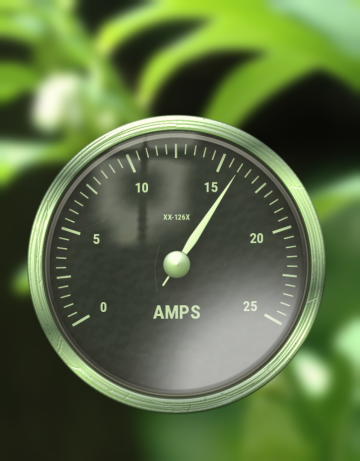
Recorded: 16; A
